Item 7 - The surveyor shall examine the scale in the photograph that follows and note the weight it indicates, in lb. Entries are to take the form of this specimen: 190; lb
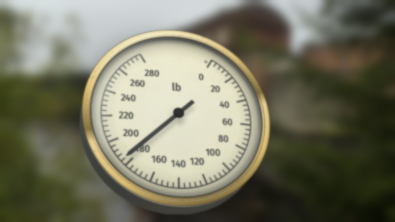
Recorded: 184; lb
